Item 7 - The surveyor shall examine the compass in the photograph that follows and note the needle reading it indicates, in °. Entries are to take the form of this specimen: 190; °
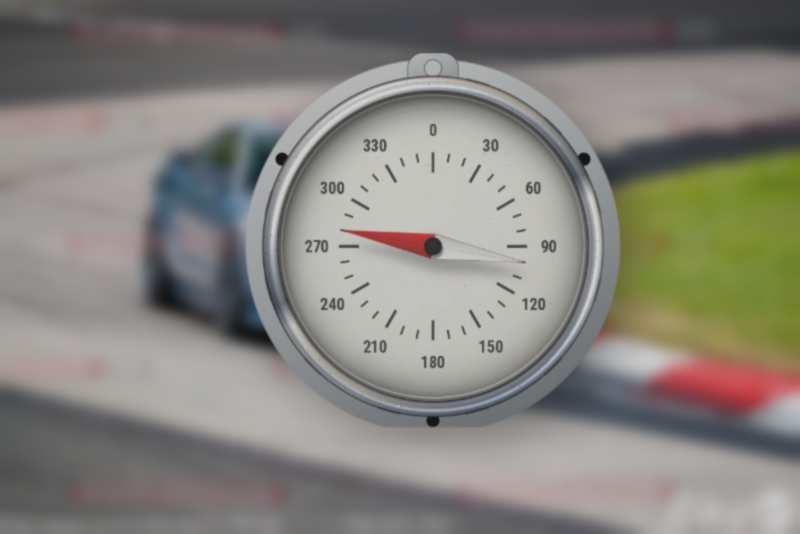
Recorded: 280; °
